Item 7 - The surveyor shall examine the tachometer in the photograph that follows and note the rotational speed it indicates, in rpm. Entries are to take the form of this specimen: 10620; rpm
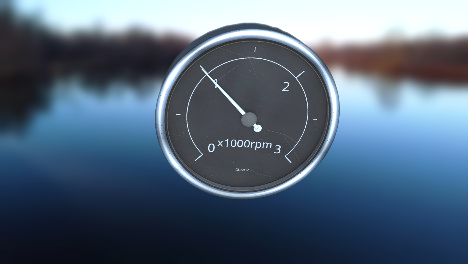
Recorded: 1000; rpm
